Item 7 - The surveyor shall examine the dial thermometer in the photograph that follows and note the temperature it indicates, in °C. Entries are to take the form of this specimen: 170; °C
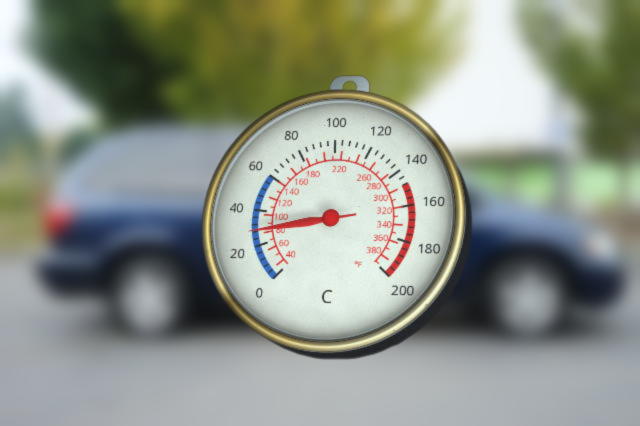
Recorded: 28; °C
